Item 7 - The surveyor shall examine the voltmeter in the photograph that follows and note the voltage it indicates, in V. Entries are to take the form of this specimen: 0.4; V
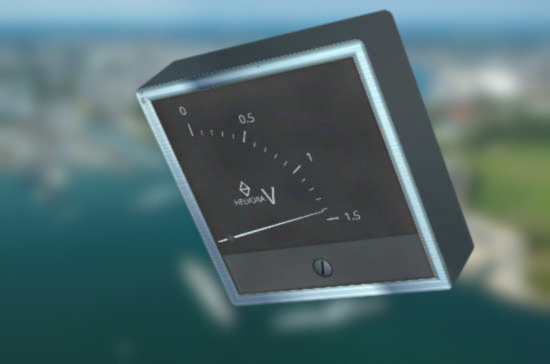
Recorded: 1.4; V
